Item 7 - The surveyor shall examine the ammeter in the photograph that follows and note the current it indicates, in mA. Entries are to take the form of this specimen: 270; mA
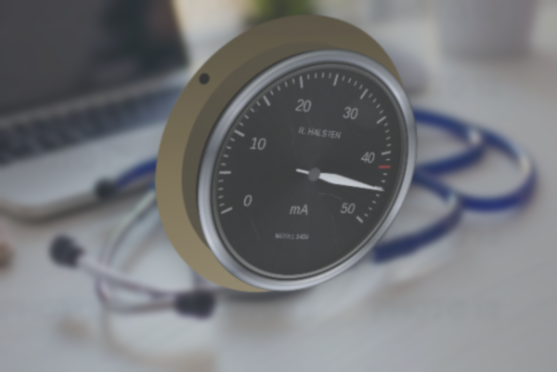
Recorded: 45; mA
